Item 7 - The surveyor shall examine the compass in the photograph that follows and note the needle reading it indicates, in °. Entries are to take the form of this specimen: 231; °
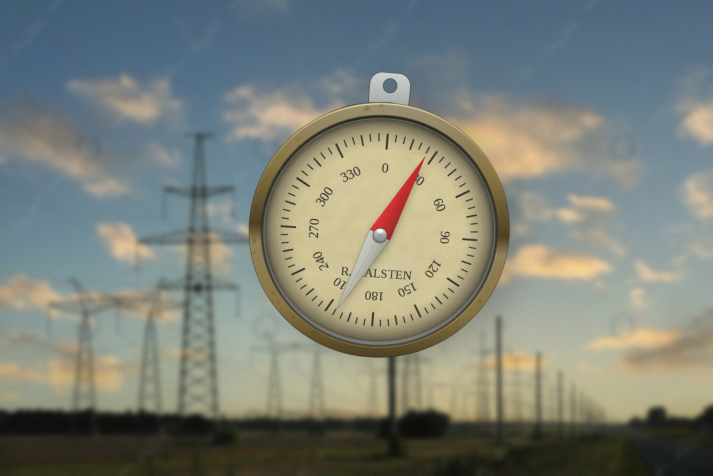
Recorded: 25; °
